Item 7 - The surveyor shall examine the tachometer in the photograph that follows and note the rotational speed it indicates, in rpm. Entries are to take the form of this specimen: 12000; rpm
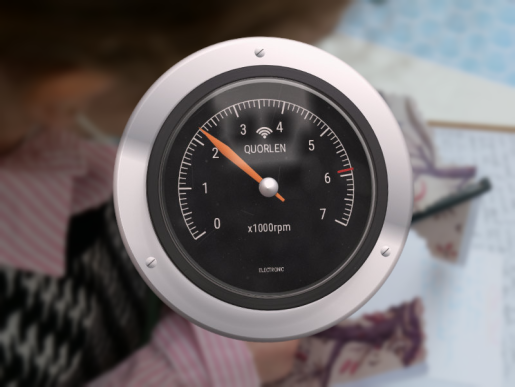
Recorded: 2200; rpm
